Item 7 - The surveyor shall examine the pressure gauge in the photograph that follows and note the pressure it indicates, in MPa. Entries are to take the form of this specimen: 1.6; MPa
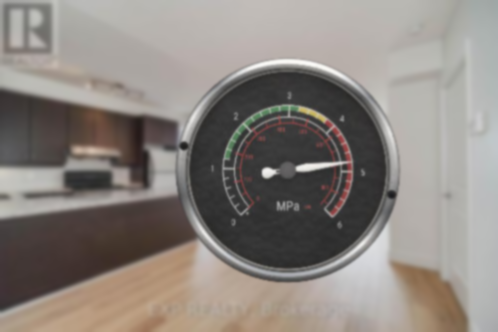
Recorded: 4.8; MPa
